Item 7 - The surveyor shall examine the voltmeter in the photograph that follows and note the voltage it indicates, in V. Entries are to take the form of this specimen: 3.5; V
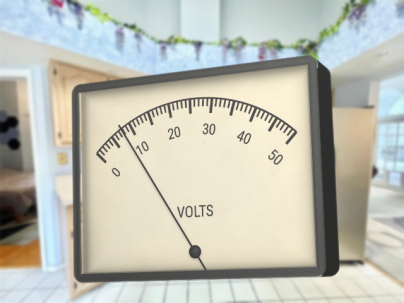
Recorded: 8; V
